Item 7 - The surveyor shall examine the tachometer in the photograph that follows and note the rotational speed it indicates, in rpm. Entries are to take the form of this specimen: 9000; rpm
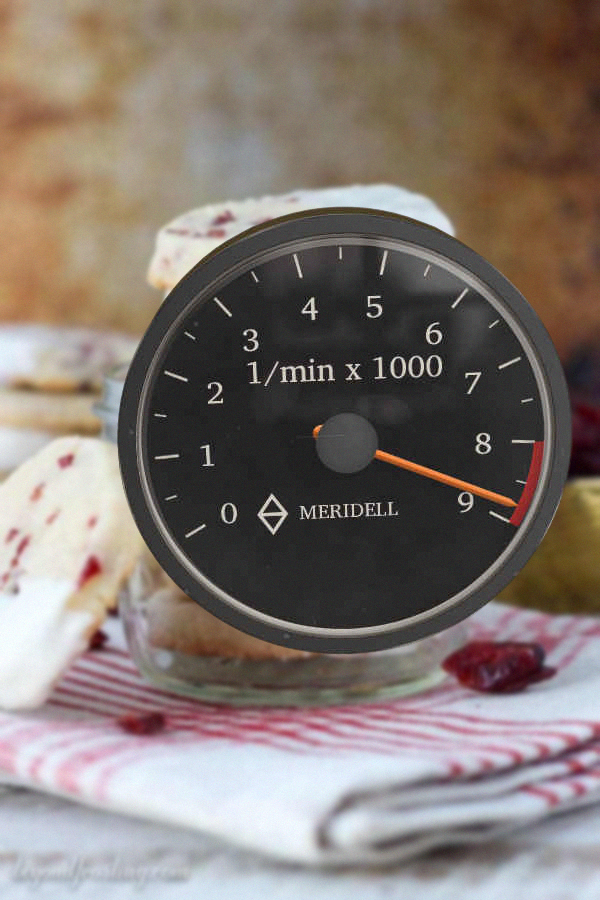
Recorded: 8750; rpm
